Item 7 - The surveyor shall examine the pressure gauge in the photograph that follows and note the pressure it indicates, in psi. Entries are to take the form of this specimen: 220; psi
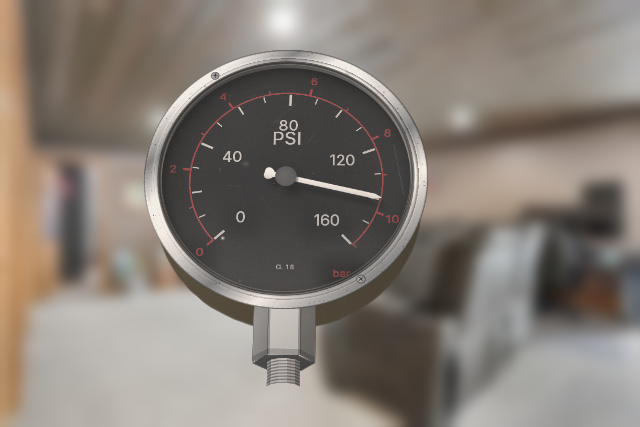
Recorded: 140; psi
